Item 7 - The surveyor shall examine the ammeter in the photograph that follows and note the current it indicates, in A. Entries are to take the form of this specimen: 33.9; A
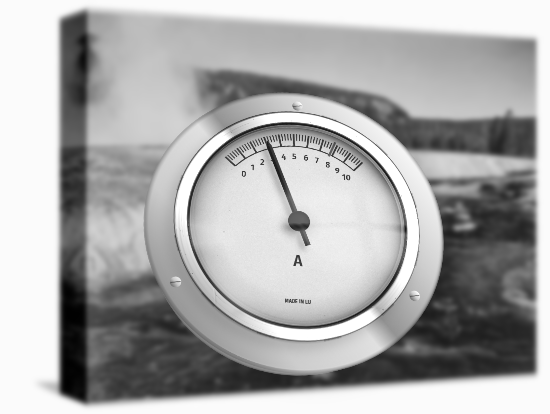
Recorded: 3; A
